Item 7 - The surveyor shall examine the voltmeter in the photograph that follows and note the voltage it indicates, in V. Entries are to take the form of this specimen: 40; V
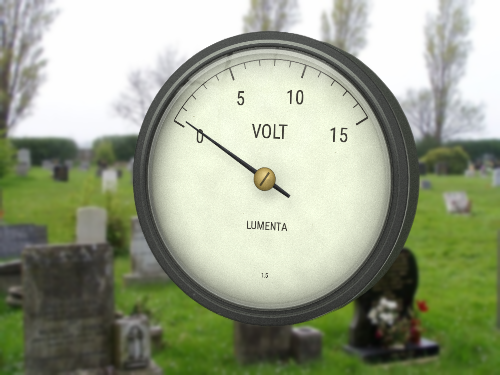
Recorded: 0.5; V
